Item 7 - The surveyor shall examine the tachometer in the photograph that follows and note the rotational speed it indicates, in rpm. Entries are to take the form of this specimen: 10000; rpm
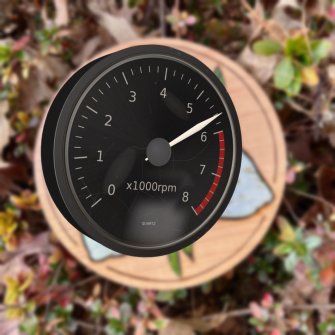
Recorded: 5600; rpm
